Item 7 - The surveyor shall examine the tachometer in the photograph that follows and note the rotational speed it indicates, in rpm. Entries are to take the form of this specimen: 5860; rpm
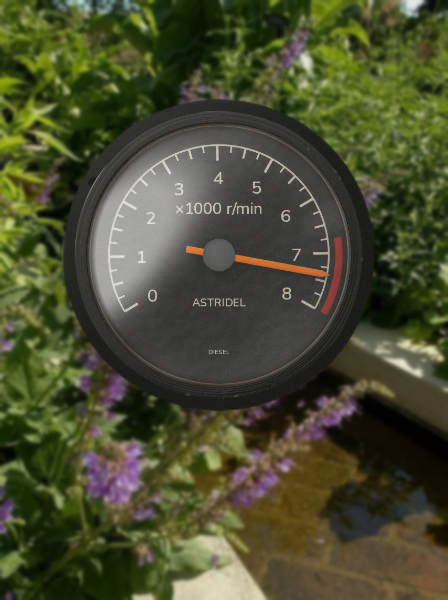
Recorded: 7375; rpm
